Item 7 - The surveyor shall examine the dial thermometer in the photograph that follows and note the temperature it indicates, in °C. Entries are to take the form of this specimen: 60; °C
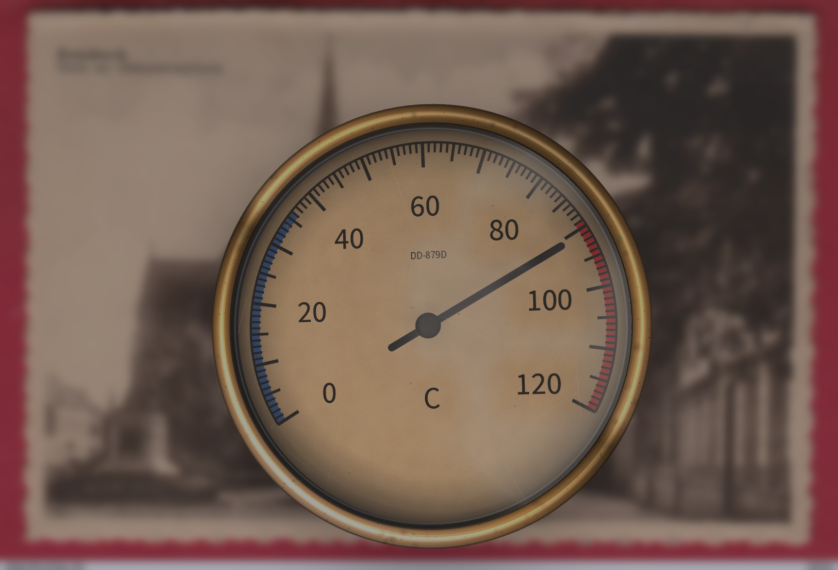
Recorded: 91; °C
